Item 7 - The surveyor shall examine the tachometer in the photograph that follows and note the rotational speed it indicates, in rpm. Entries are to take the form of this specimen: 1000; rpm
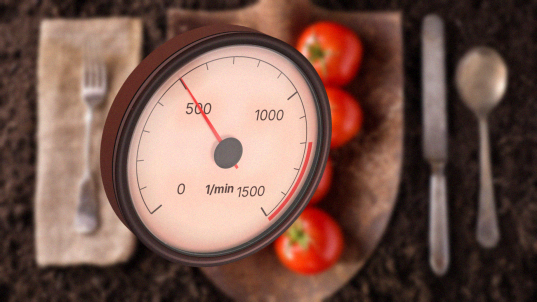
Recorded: 500; rpm
